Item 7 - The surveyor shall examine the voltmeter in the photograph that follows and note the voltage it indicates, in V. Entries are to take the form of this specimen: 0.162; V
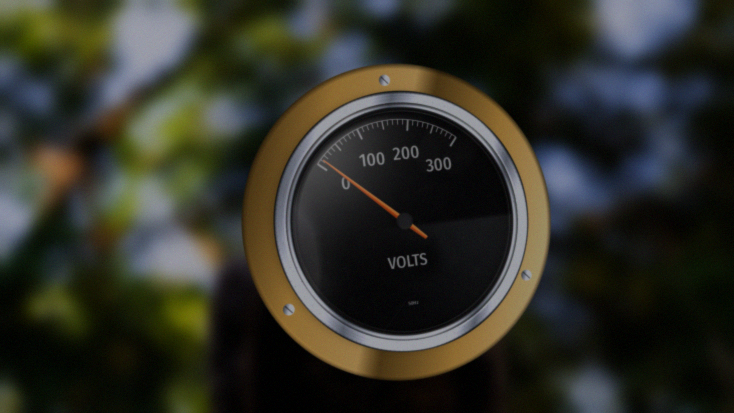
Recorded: 10; V
